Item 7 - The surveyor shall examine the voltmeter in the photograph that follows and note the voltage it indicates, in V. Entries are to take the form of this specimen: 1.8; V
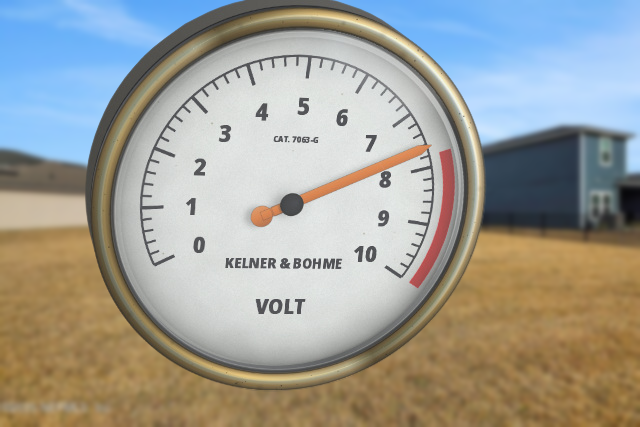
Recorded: 7.6; V
